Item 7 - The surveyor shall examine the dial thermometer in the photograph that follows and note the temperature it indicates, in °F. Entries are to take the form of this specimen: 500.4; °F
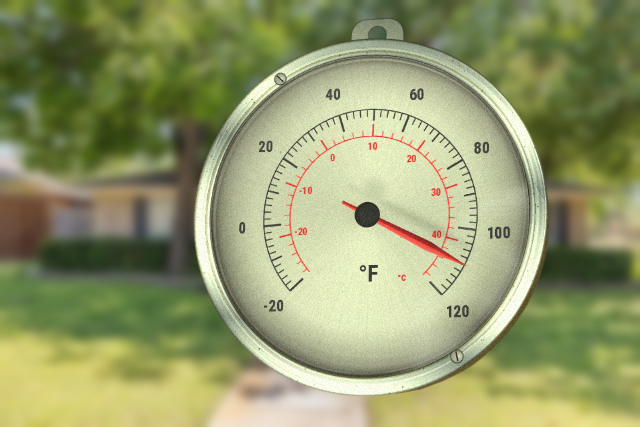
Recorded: 110; °F
